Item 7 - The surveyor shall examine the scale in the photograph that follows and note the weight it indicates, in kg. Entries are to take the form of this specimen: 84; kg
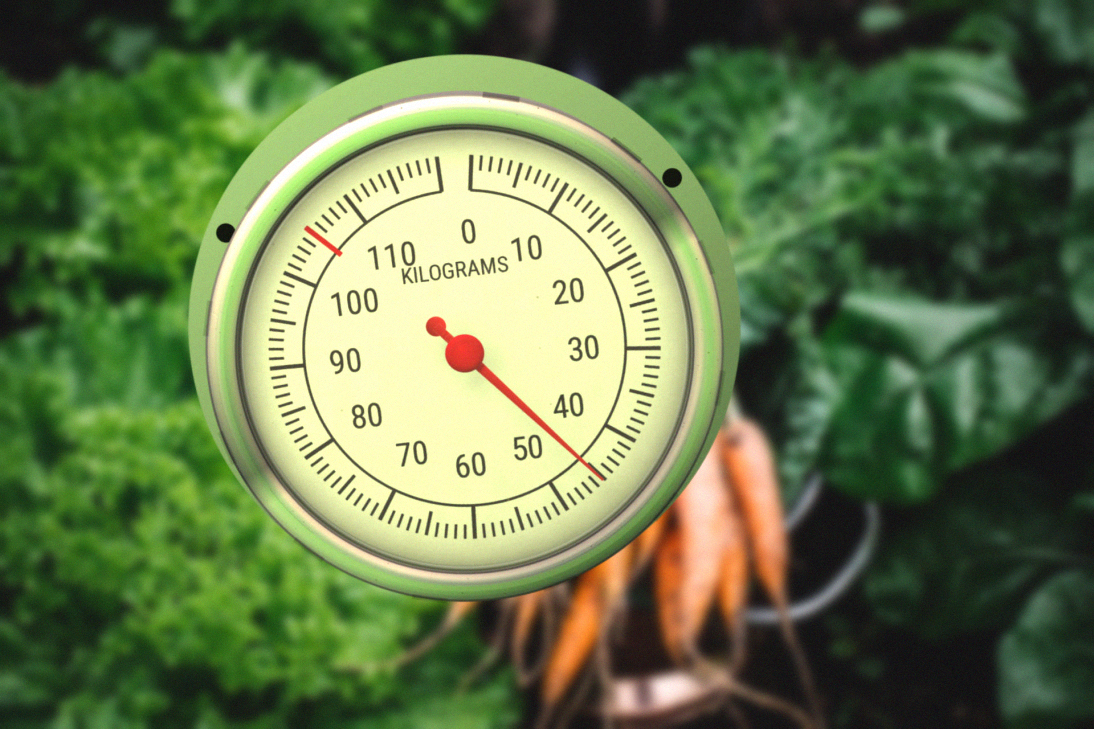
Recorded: 45; kg
